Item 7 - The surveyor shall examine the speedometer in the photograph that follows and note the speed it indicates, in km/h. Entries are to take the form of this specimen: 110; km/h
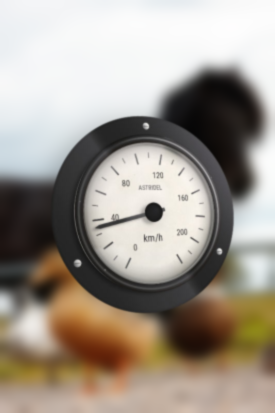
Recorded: 35; km/h
